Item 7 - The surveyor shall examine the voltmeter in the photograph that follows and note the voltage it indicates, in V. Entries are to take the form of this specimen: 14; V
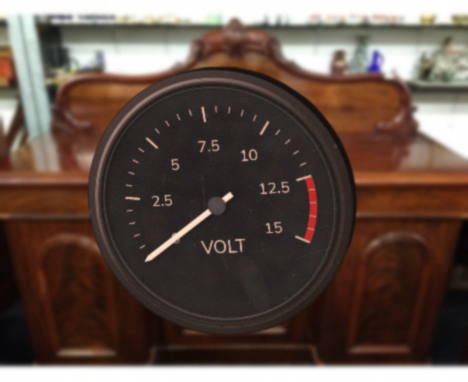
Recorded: 0; V
